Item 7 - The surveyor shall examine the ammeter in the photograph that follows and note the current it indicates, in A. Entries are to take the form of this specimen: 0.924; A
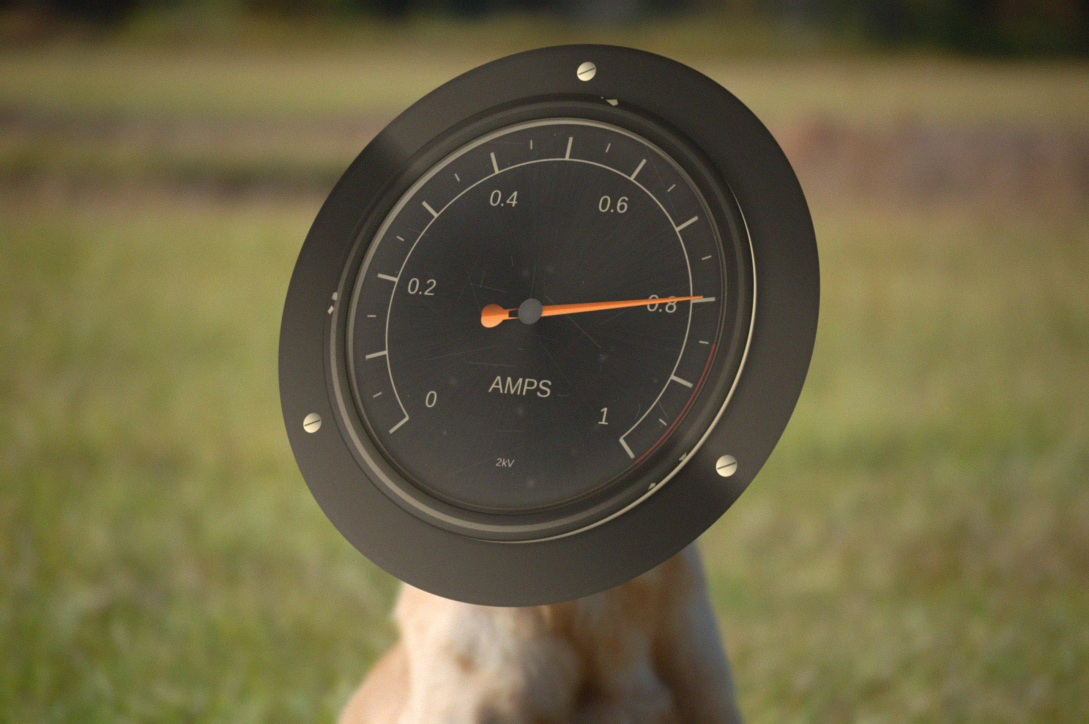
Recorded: 0.8; A
